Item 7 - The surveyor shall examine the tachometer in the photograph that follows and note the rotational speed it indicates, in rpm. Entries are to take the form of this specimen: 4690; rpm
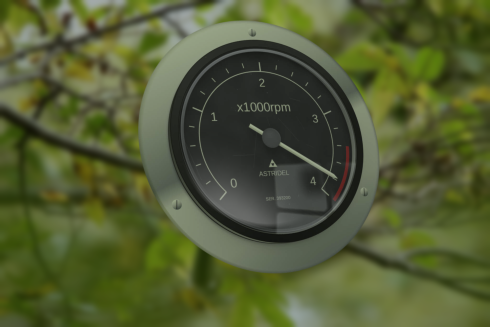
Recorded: 3800; rpm
